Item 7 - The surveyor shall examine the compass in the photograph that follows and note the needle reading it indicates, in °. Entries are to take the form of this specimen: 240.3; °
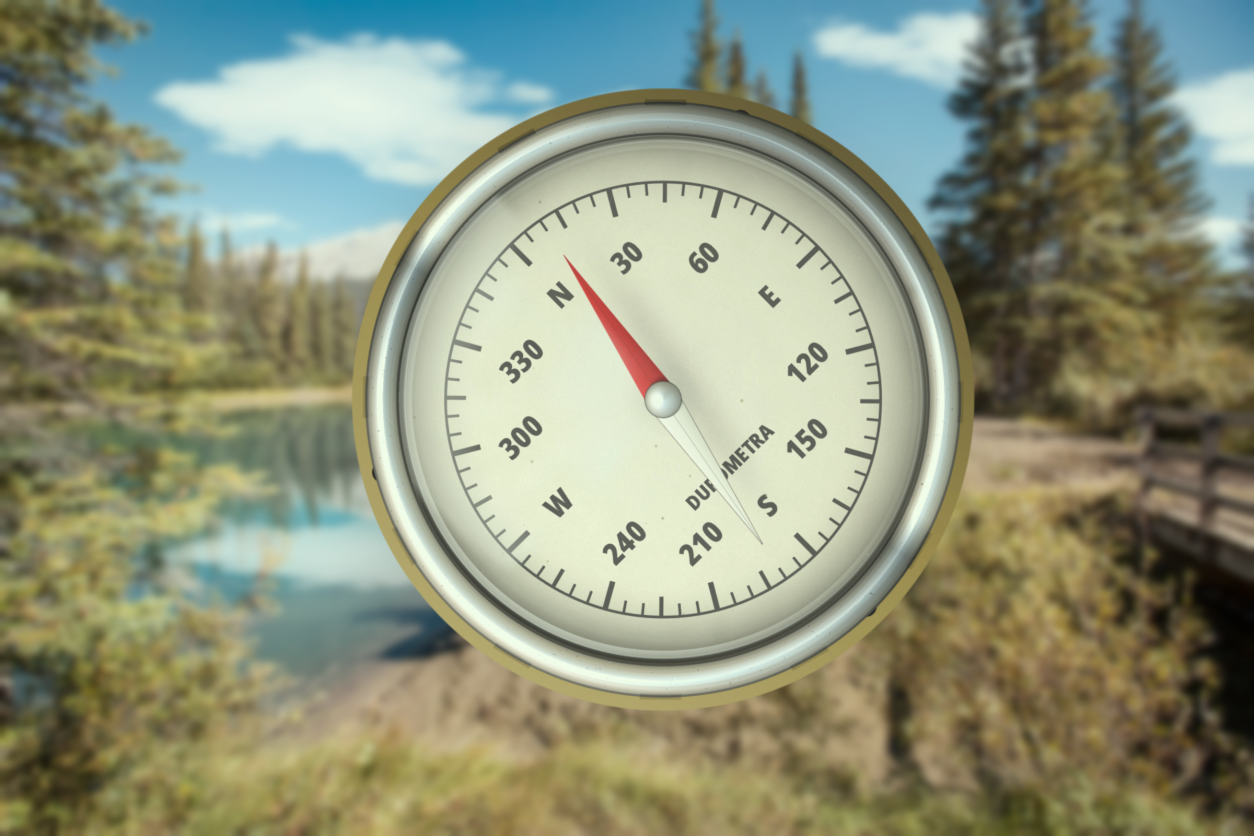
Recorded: 10; °
